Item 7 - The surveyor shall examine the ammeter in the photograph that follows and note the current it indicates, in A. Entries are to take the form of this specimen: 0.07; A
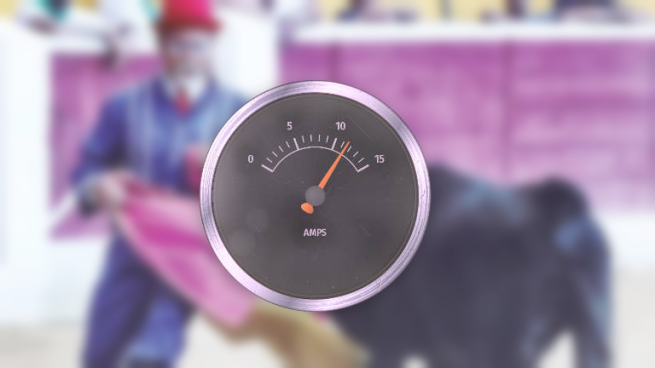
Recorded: 11.5; A
